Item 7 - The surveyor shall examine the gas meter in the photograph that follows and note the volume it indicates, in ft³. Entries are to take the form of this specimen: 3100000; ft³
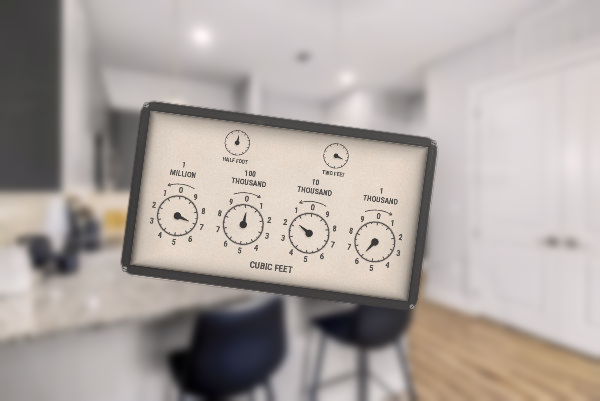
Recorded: 701600; ft³
